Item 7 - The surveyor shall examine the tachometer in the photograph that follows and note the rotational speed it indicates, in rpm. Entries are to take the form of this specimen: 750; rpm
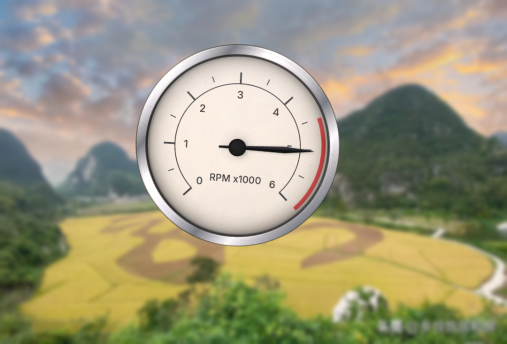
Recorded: 5000; rpm
